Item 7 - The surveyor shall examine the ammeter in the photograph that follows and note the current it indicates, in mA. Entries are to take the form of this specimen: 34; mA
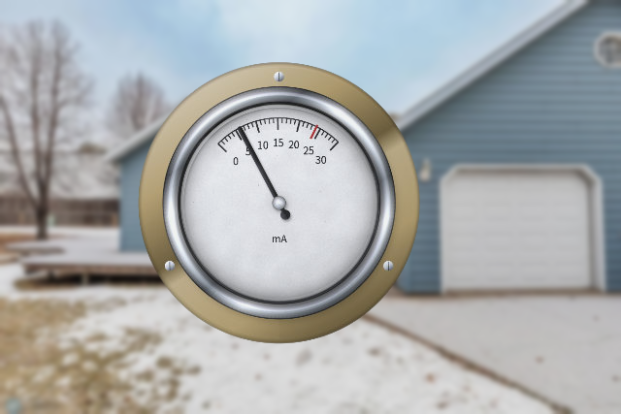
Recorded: 6; mA
